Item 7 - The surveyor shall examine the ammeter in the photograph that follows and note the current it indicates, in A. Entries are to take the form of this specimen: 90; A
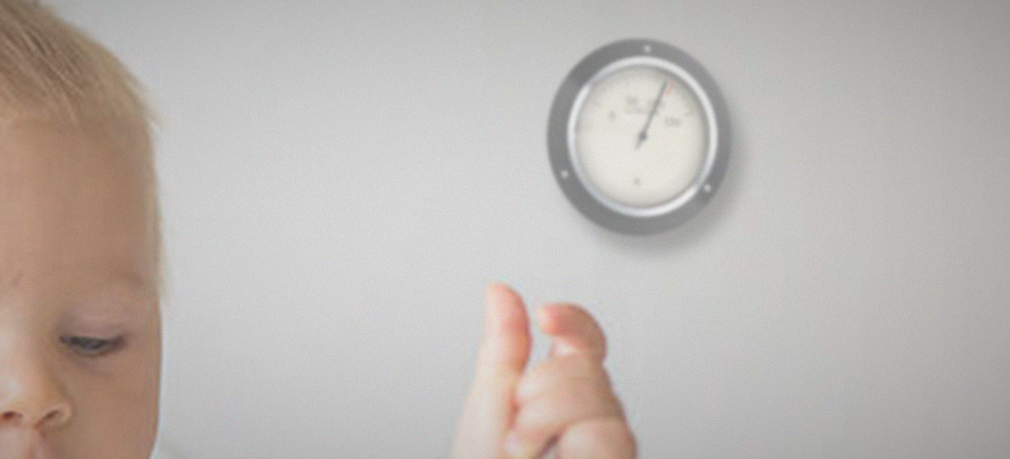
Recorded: 100; A
